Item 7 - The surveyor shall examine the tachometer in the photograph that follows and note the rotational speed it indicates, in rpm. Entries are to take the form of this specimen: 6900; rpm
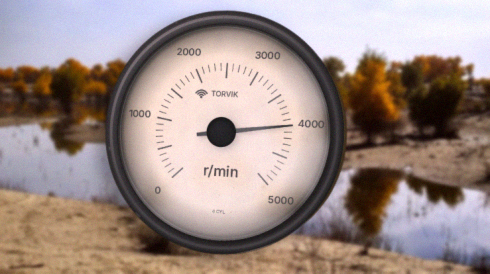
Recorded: 4000; rpm
